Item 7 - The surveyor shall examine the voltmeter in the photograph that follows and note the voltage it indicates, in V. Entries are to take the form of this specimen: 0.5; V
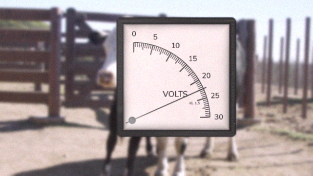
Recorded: 22.5; V
